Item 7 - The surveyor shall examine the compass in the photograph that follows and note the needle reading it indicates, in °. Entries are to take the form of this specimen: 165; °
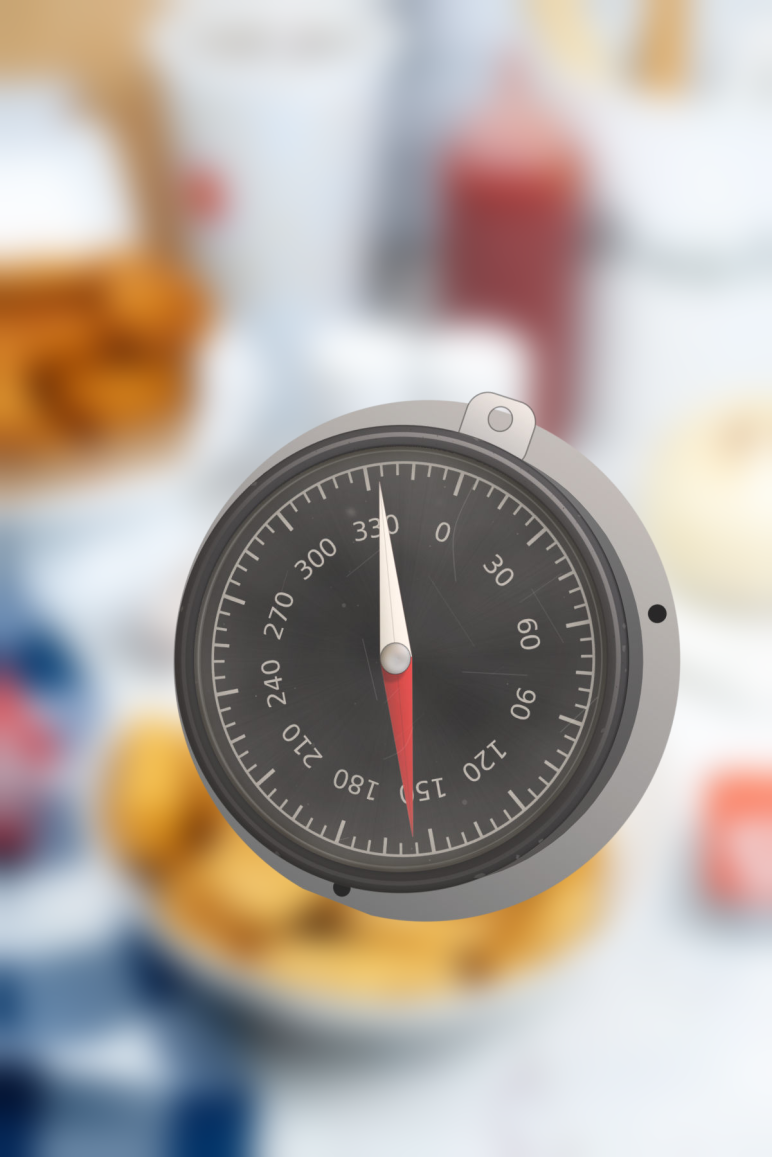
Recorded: 155; °
